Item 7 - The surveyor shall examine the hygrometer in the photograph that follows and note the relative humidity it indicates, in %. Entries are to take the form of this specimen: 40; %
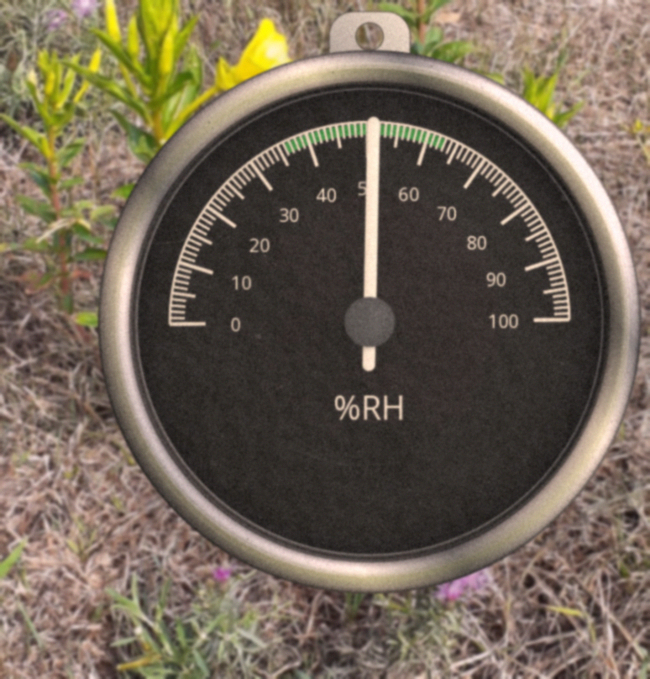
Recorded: 51; %
